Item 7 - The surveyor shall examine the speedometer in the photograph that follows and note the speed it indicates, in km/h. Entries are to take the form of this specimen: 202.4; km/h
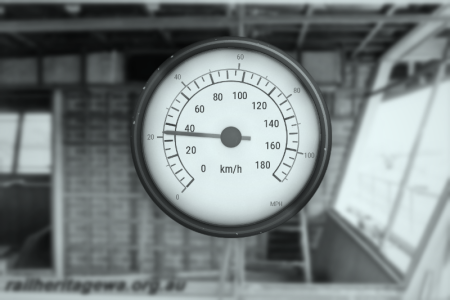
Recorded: 35; km/h
